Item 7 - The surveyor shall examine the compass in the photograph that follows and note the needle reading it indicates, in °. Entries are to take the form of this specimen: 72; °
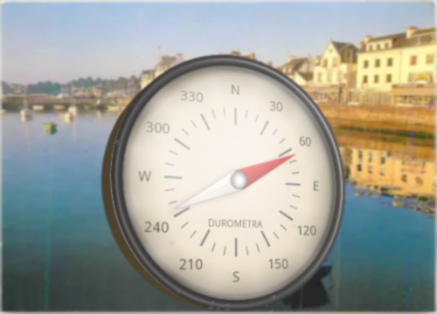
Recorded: 65; °
